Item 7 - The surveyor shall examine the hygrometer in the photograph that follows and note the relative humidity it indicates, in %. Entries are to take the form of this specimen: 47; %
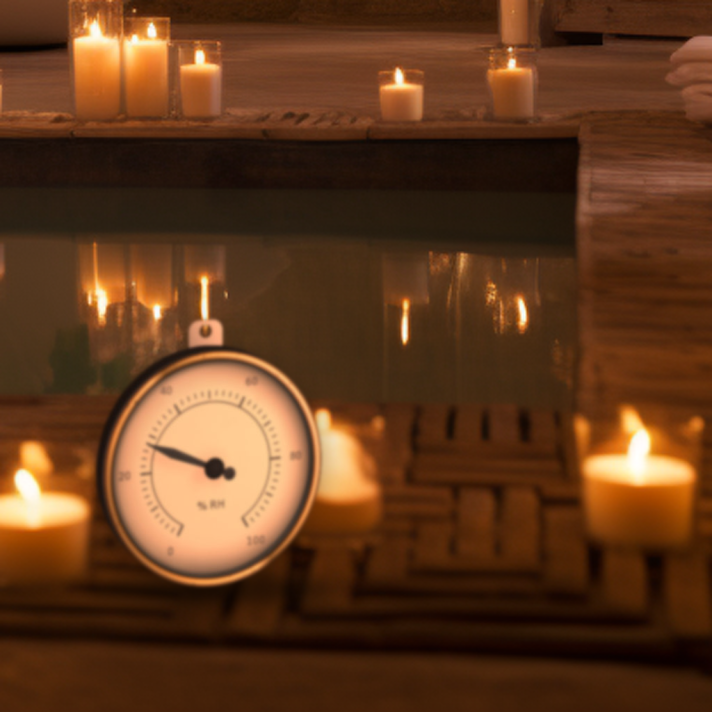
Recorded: 28; %
